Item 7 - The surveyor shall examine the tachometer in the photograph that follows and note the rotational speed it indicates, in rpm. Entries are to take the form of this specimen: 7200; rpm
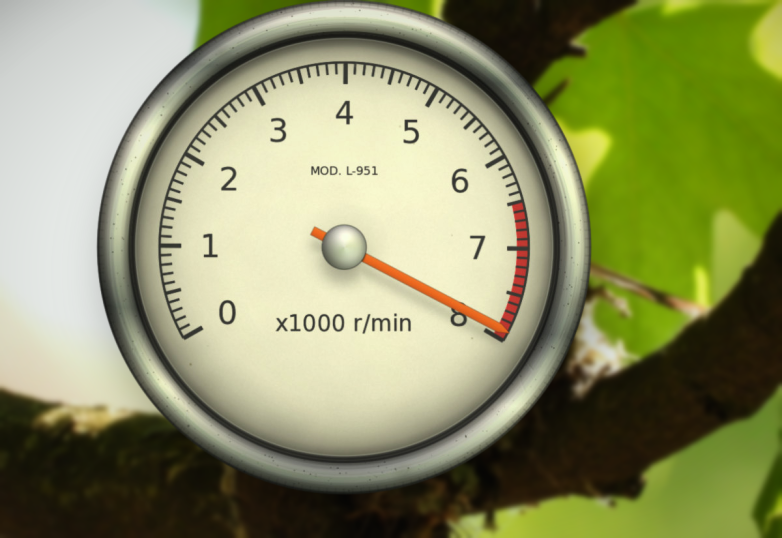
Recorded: 7900; rpm
